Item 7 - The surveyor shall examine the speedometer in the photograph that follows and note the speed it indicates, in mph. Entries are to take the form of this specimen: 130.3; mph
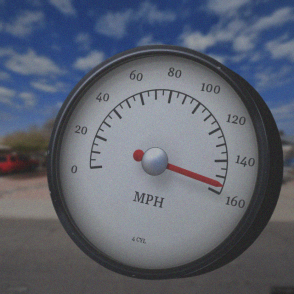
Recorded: 155; mph
